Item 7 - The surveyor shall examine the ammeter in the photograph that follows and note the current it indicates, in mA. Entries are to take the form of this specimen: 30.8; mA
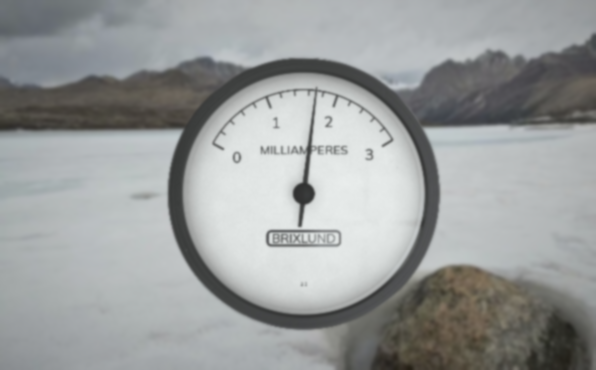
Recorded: 1.7; mA
